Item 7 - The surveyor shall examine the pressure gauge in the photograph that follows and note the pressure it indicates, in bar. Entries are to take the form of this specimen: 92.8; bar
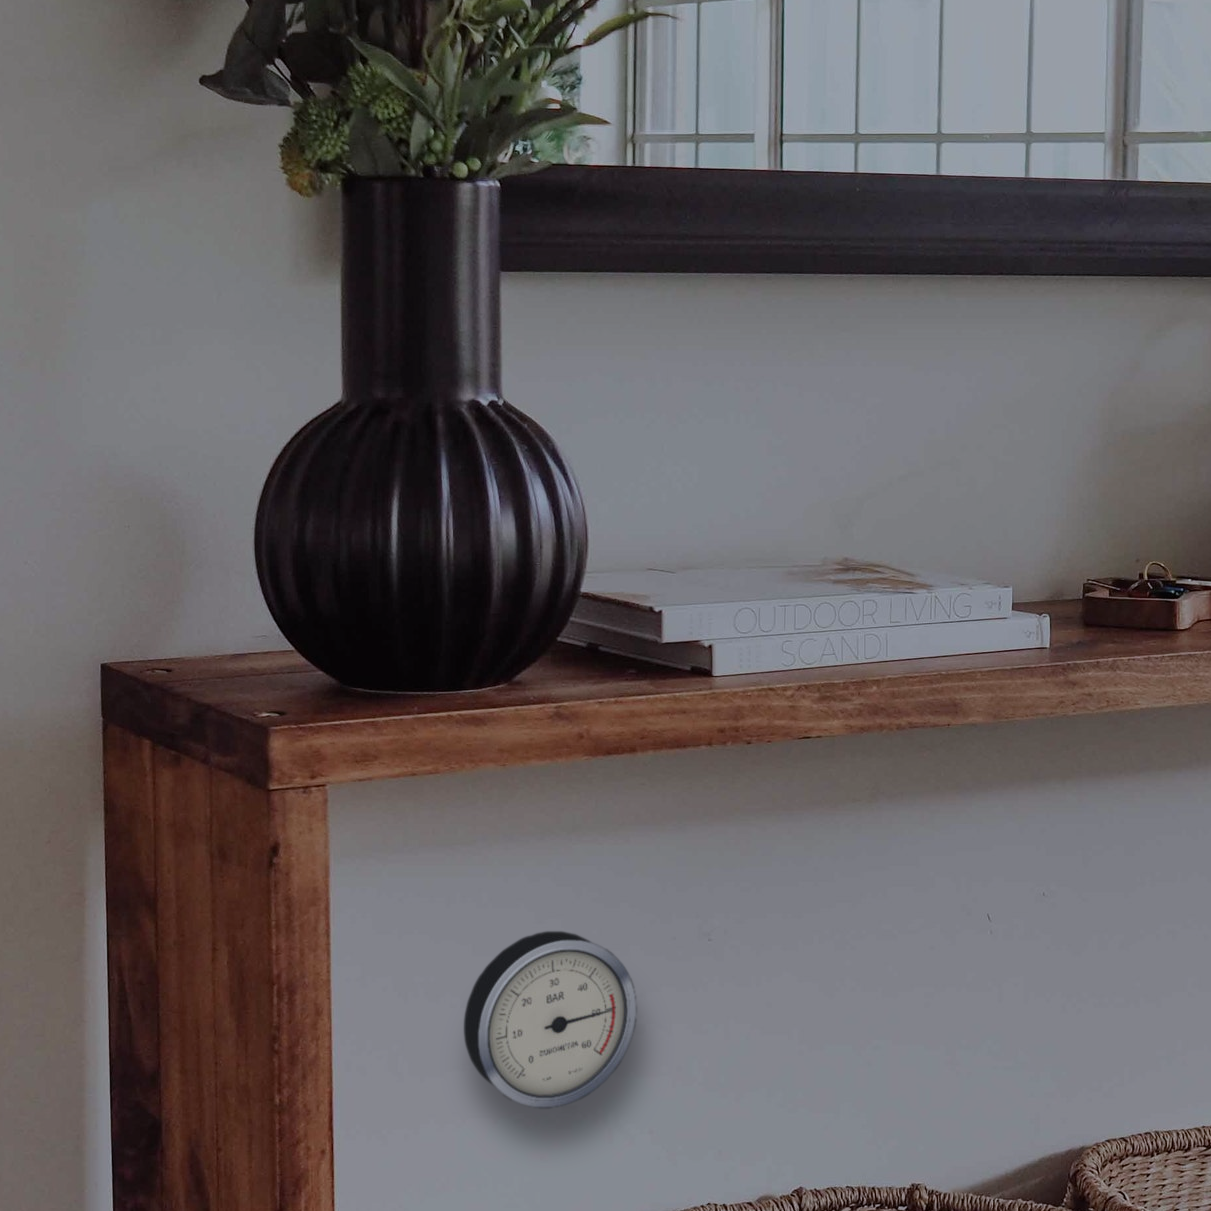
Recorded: 50; bar
